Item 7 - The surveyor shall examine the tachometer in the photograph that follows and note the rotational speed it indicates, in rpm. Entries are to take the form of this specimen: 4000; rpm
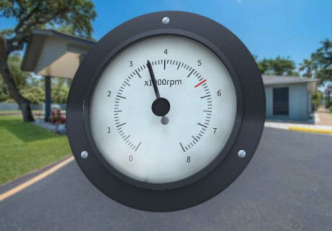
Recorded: 3500; rpm
